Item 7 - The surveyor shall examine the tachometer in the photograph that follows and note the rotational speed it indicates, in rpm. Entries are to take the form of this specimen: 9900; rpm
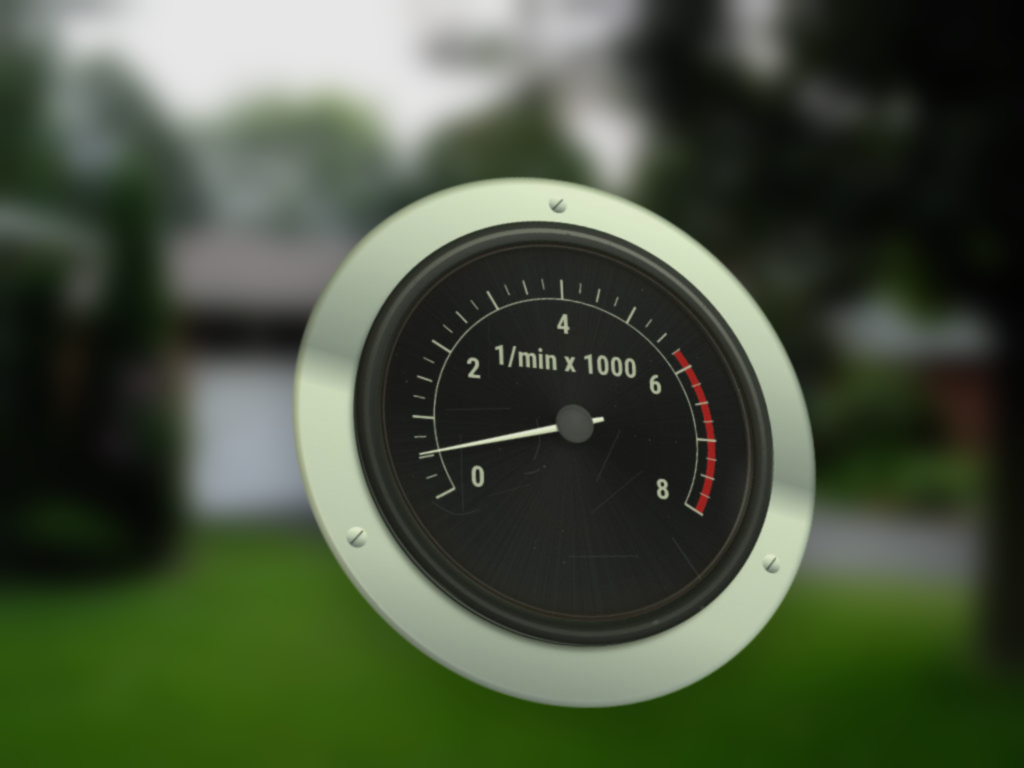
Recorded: 500; rpm
